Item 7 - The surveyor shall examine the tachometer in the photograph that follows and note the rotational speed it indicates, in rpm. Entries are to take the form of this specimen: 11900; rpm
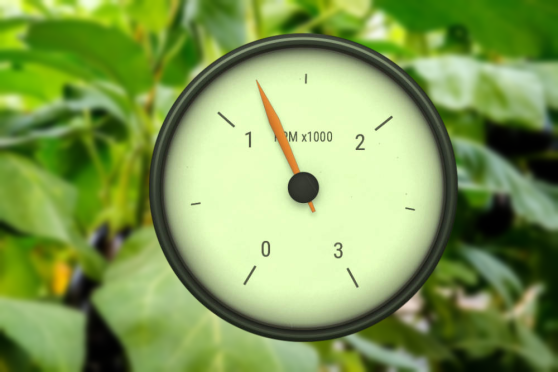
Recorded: 1250; rpm
